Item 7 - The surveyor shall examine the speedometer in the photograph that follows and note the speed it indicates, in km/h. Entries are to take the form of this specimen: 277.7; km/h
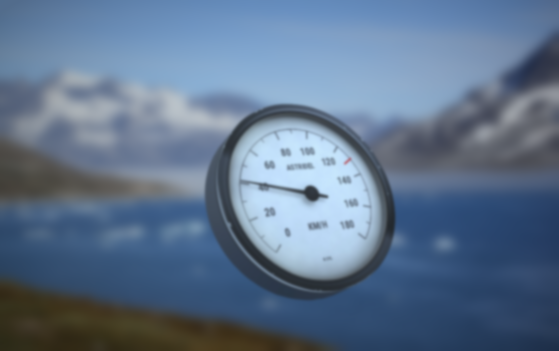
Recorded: 40; km/h
